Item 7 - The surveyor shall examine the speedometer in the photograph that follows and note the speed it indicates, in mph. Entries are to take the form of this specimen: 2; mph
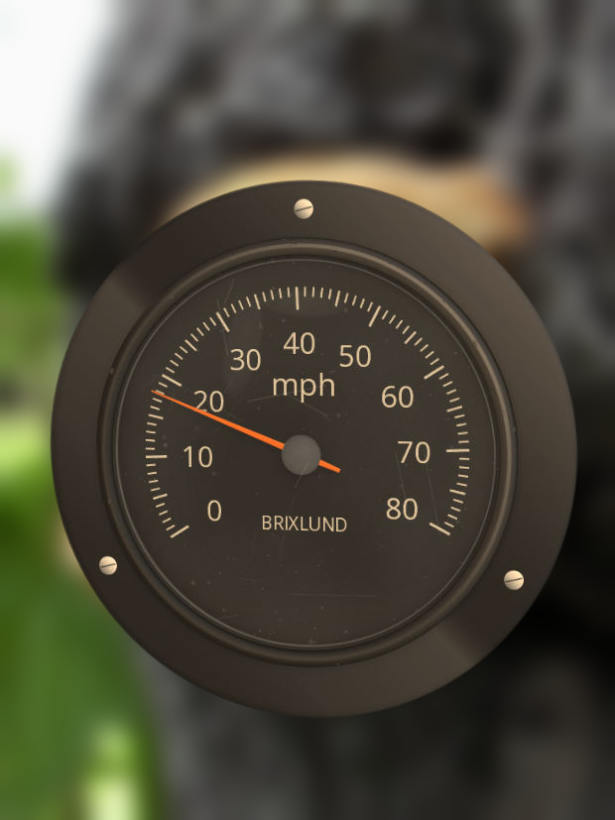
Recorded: 18; mph
